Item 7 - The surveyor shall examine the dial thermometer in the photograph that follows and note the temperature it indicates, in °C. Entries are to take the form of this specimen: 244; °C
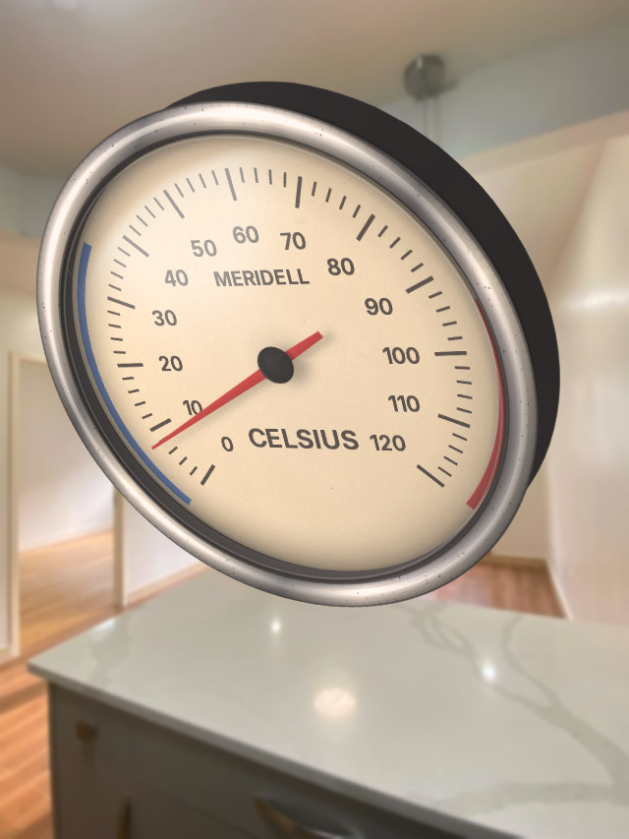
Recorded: 8; °C
